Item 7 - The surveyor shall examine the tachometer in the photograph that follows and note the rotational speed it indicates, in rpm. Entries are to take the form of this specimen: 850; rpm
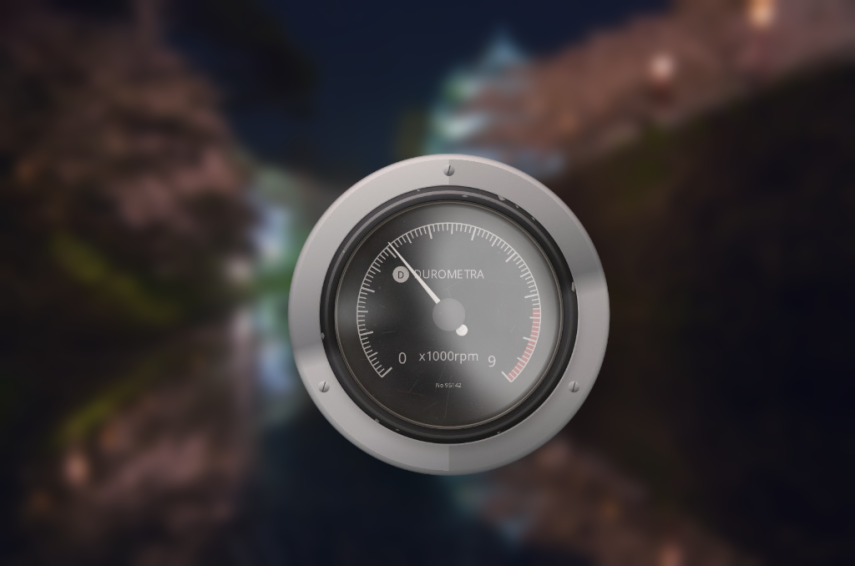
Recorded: 3100; rpm
